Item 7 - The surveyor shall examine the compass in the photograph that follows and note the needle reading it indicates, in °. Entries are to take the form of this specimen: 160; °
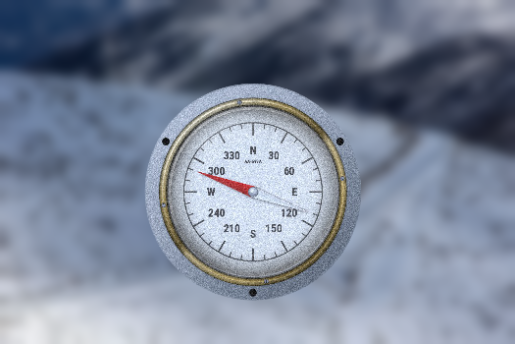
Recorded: 290; °
